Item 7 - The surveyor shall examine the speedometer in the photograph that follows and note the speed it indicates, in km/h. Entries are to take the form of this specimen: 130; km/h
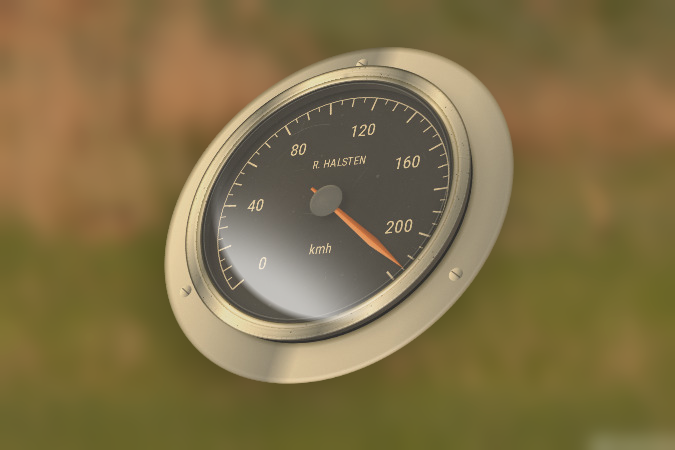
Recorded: 215; km/h
